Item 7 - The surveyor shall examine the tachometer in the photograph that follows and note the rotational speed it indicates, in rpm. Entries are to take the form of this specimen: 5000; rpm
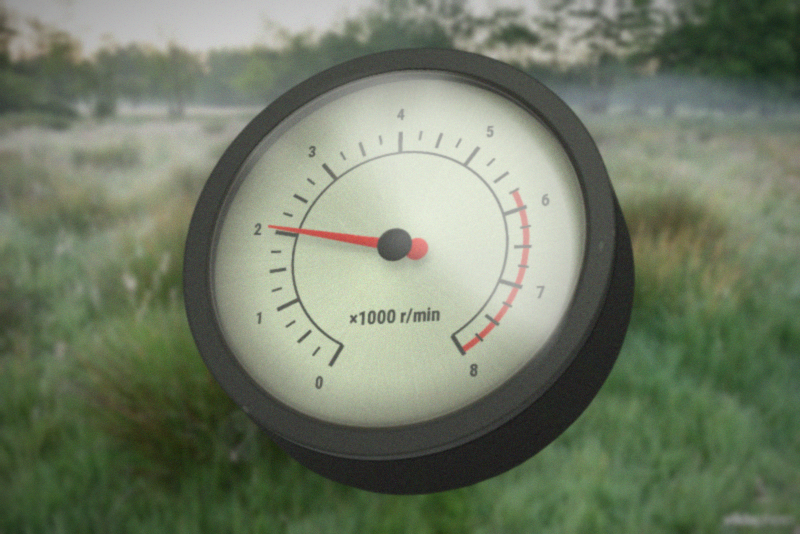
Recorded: 2000; rpm
